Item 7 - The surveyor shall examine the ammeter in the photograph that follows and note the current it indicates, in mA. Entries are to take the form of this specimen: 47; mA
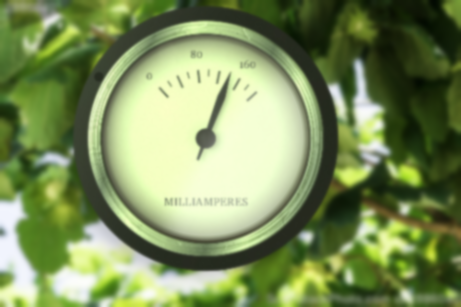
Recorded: 140; mA
